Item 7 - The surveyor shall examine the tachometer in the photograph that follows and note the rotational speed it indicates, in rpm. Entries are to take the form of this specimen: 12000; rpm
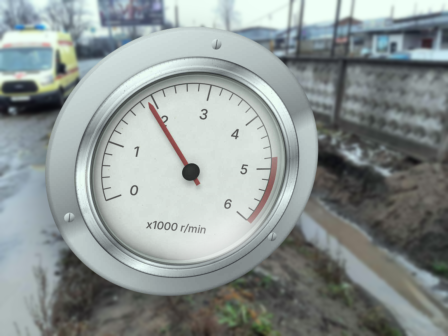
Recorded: 1900; rpm
